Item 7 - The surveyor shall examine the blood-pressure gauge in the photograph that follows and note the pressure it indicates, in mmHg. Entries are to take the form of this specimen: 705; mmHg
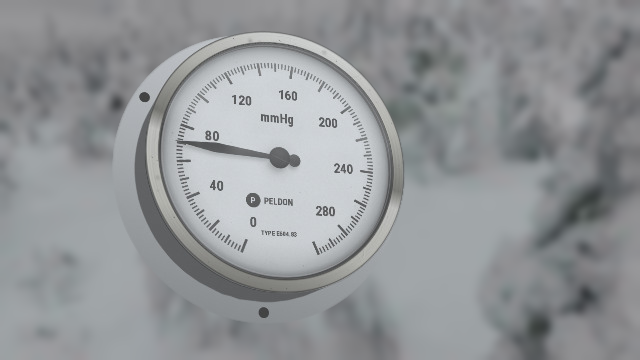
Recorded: 70; mmHg
